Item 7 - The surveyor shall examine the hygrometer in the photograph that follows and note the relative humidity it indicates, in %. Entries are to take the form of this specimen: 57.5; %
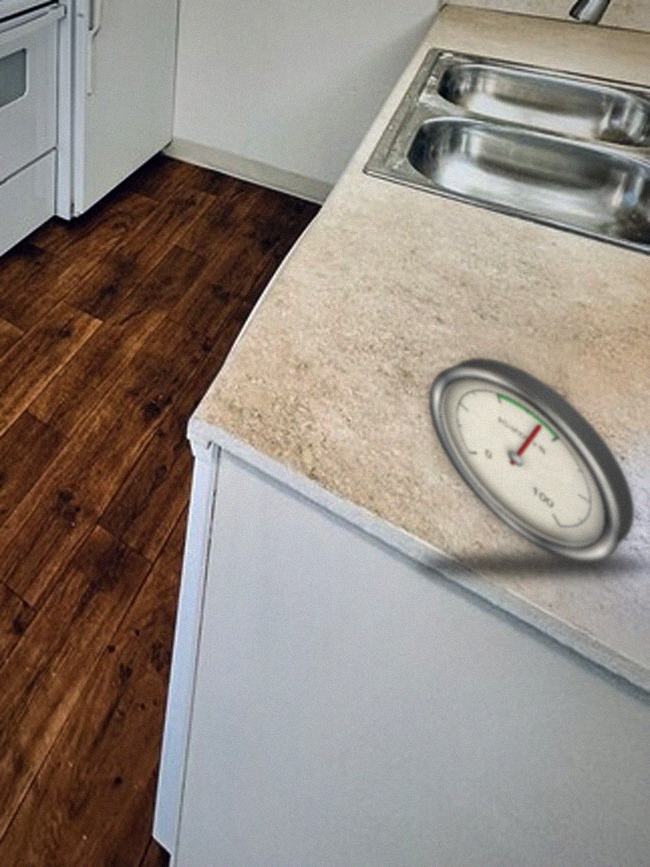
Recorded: 55; %
